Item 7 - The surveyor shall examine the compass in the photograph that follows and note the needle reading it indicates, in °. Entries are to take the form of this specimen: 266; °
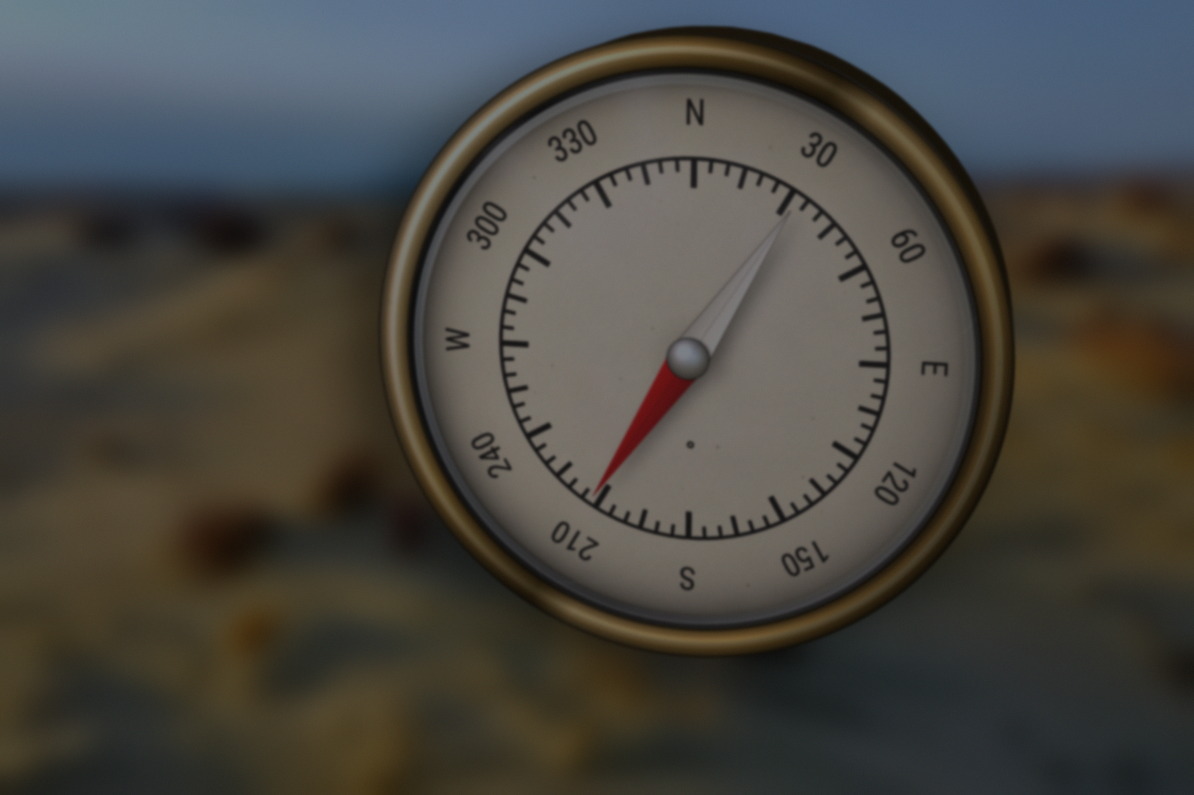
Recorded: 212.5; °
